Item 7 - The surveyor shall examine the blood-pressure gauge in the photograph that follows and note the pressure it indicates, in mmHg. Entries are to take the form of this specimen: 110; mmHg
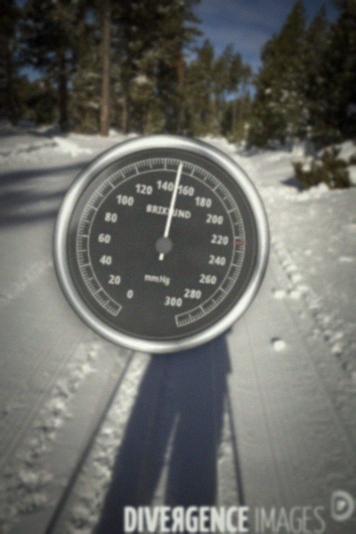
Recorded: 150; mmHg
